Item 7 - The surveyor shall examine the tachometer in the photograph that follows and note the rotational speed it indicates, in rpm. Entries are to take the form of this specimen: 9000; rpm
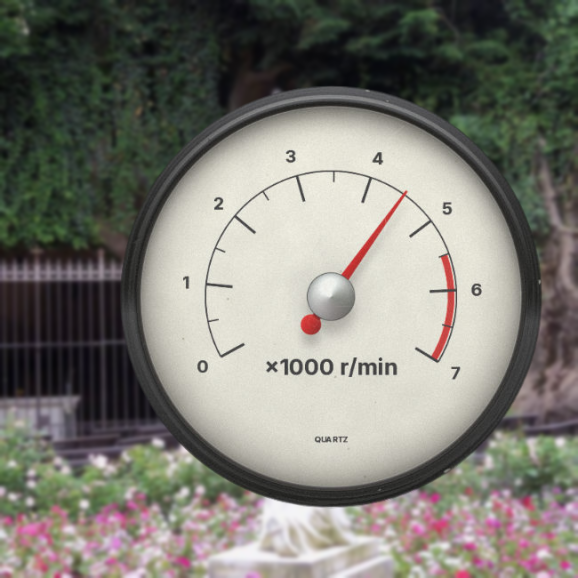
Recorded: 4500; rpm
